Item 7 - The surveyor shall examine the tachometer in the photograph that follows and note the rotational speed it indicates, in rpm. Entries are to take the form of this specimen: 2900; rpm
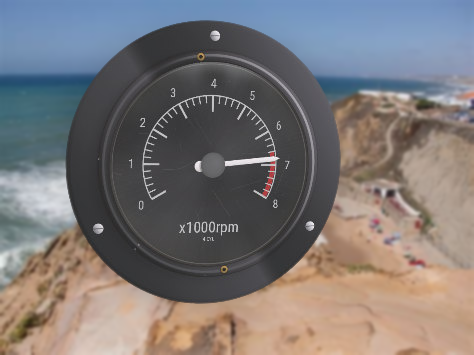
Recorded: 6800; rpm
